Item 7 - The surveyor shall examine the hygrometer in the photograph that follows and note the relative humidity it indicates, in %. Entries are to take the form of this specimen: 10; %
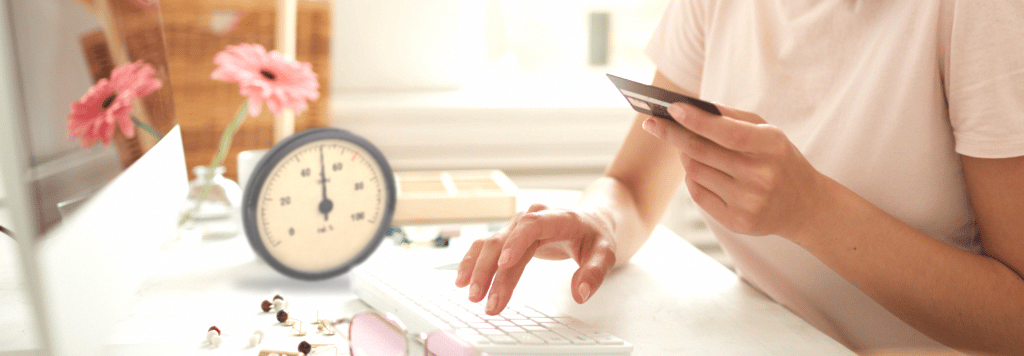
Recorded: 50; %
